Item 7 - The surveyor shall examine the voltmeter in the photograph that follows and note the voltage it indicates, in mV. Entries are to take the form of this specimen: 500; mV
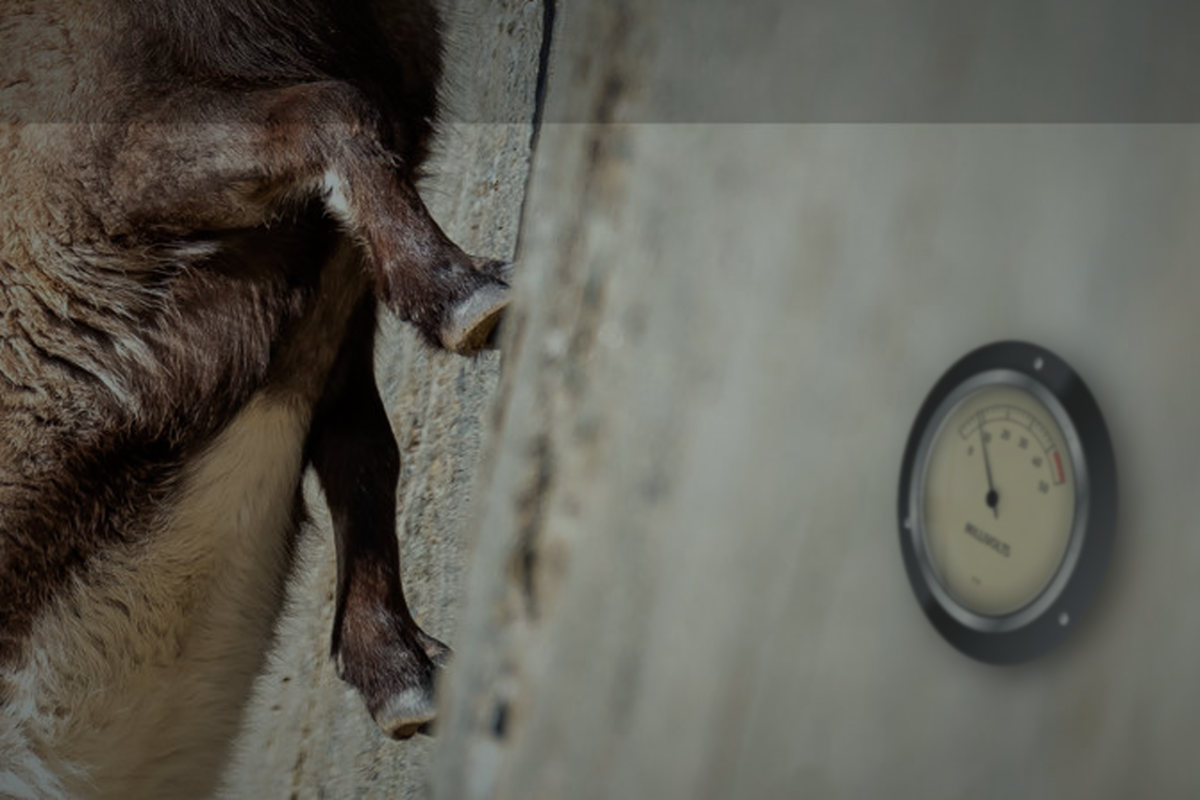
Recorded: 10; mV
